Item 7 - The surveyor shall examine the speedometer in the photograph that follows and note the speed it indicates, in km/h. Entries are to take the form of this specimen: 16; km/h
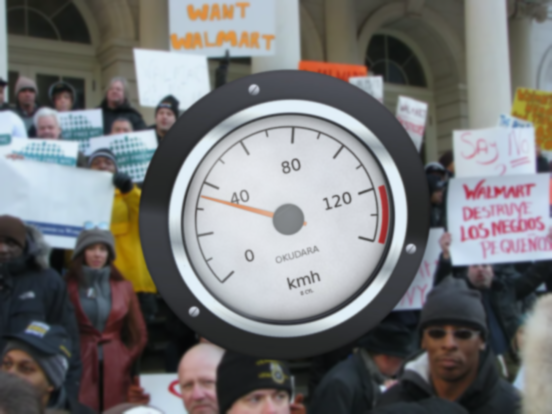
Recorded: 35; km/h
